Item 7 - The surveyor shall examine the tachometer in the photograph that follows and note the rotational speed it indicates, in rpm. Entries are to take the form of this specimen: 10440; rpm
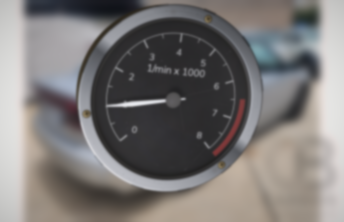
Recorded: 1000; rpm
